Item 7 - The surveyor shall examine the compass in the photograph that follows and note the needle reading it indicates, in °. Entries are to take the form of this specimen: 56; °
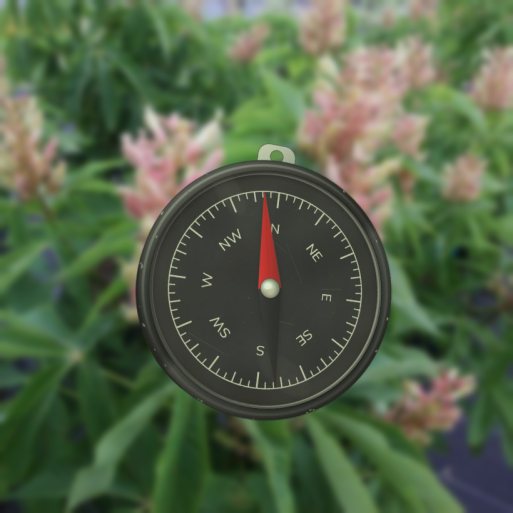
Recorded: 350; °
